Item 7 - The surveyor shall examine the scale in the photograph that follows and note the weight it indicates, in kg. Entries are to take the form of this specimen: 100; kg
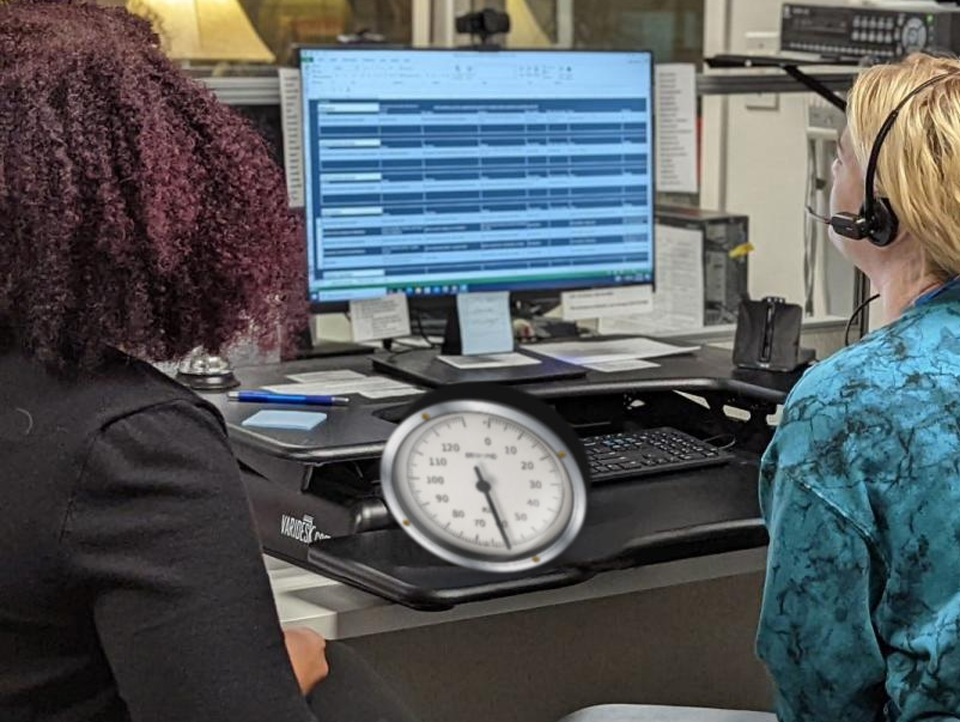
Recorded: 60; kg
